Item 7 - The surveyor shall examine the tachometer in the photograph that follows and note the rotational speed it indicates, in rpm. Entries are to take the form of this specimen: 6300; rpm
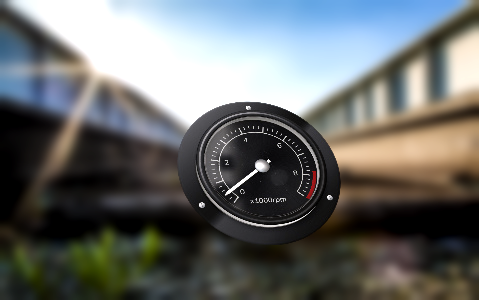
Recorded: 400; rpm
